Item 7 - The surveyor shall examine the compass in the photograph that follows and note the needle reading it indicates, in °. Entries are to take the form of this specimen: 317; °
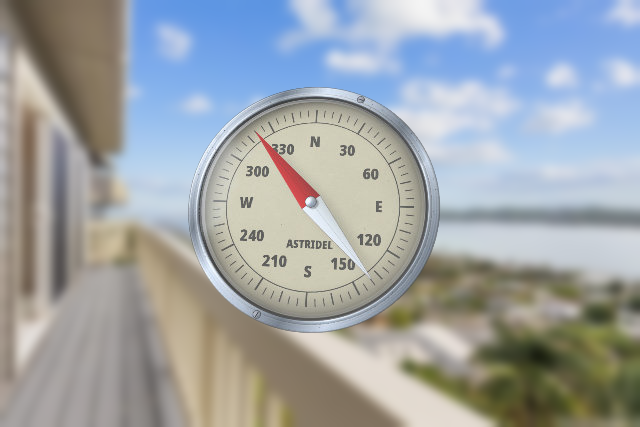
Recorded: 320; °
